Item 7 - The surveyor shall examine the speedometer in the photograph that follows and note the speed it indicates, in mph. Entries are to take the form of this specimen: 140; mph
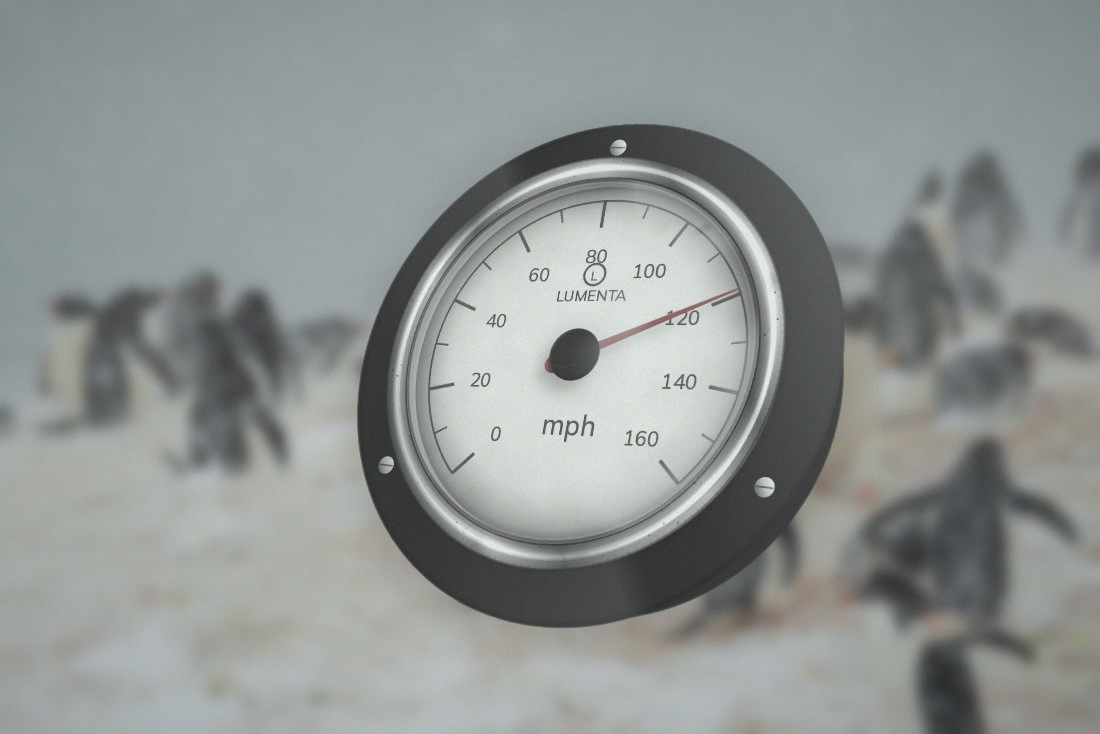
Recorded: 120; mph
